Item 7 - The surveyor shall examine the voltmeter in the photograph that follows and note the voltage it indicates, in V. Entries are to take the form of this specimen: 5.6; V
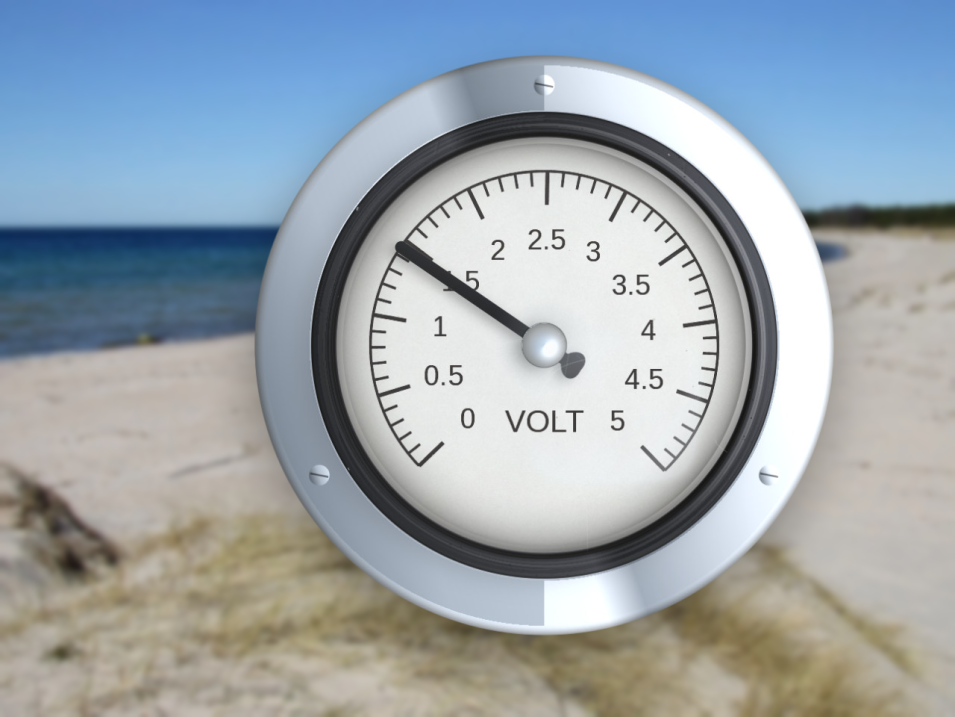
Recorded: 1.45; V
